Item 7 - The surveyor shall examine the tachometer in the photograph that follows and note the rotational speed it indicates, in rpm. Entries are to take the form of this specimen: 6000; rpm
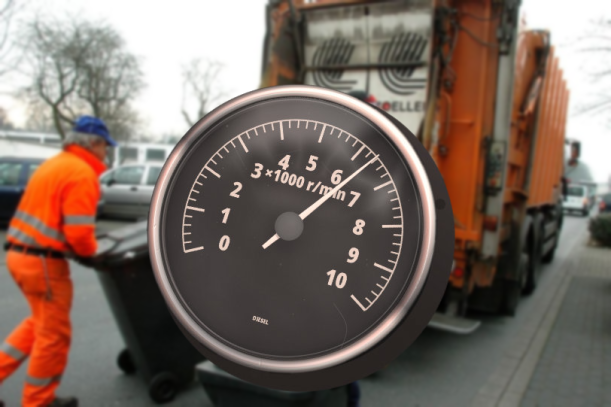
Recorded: 6400; rpm
